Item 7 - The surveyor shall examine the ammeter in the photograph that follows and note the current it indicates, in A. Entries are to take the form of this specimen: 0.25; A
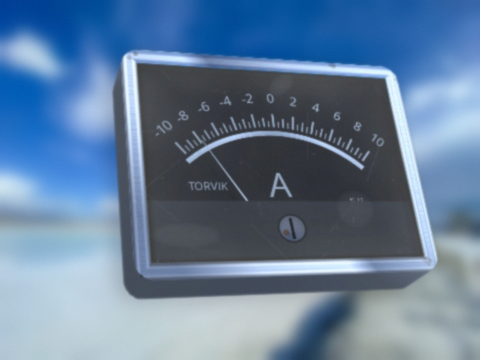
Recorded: -8; A
